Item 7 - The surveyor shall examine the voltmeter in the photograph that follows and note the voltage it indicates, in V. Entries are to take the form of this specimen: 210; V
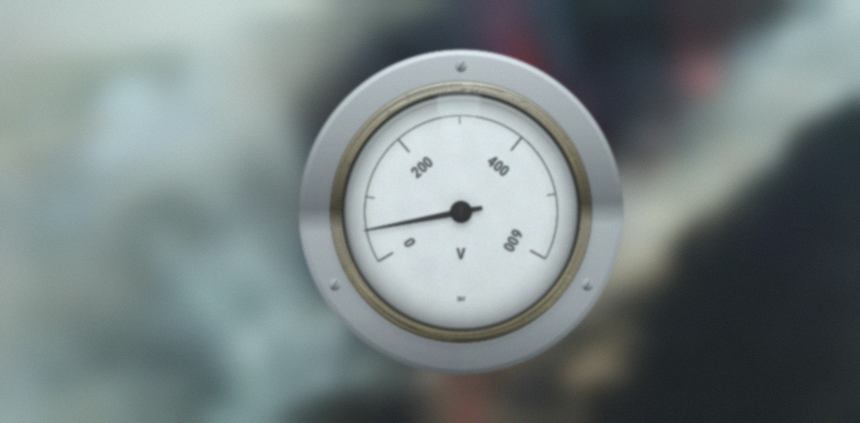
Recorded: 50; V
